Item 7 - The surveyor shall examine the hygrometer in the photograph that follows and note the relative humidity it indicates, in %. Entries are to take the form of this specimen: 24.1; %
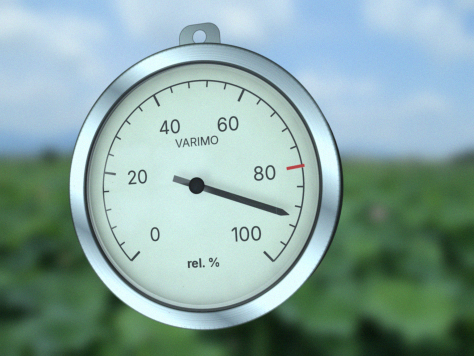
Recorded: 90; %
